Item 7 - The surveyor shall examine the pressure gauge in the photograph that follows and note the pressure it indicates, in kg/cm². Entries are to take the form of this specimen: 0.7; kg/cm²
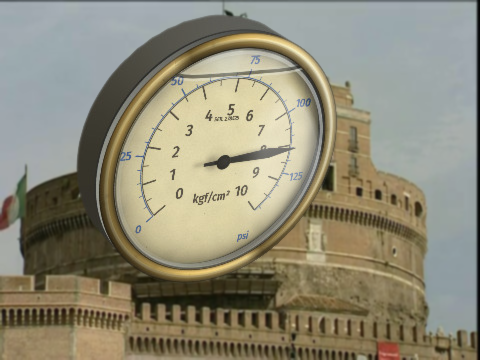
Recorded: 8; kg/cm²
